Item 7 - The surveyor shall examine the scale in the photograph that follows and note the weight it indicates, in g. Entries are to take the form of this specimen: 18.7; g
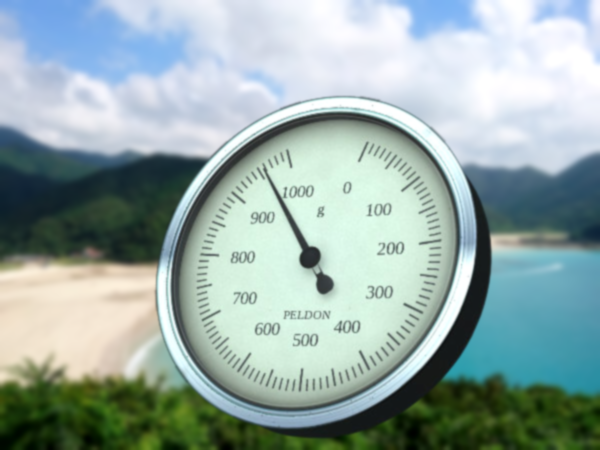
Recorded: 960; g
